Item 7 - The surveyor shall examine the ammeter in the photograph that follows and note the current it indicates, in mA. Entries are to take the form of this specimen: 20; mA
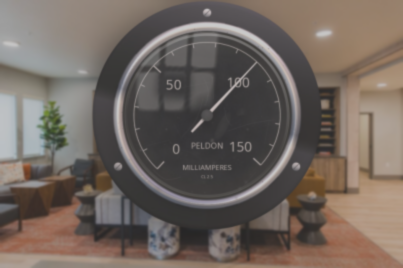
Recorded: 100; mA
